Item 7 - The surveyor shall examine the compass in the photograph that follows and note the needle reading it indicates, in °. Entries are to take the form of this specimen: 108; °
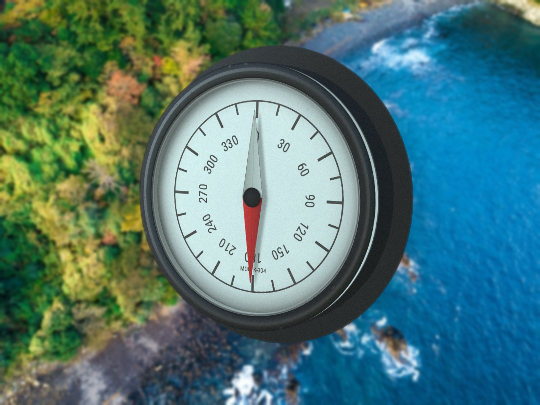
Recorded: 180; °
